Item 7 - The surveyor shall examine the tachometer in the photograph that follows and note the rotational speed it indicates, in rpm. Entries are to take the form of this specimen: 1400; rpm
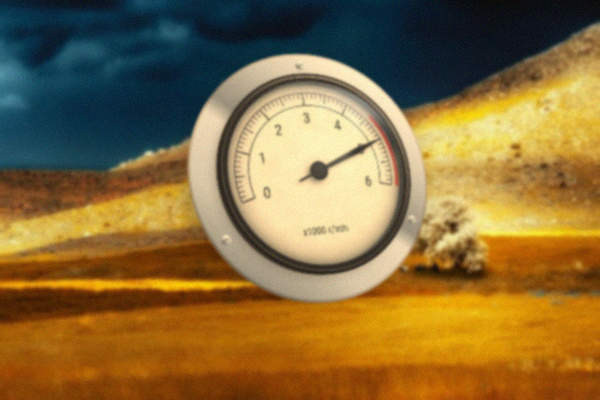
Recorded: 5000; rpm
